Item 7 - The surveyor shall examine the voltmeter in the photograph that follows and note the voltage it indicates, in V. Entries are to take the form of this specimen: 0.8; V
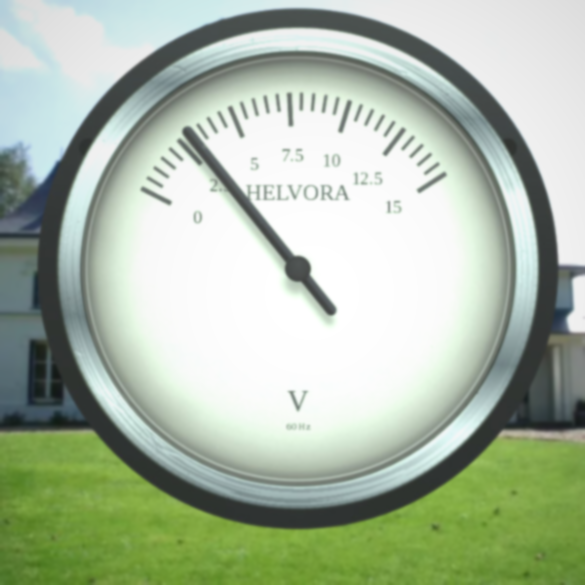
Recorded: 3; V
